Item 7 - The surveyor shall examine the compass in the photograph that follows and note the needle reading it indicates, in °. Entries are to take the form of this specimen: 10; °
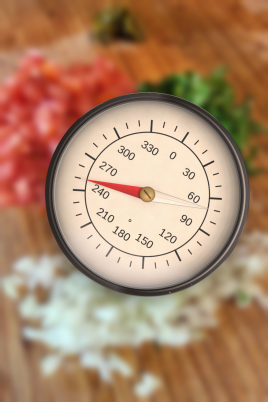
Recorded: 250; °
